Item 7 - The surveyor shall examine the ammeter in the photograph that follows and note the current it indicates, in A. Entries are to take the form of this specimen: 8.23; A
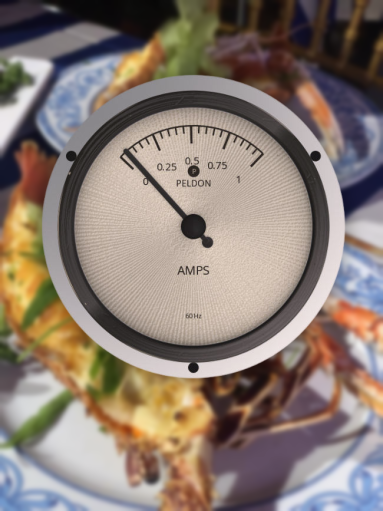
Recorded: 0.05; A
